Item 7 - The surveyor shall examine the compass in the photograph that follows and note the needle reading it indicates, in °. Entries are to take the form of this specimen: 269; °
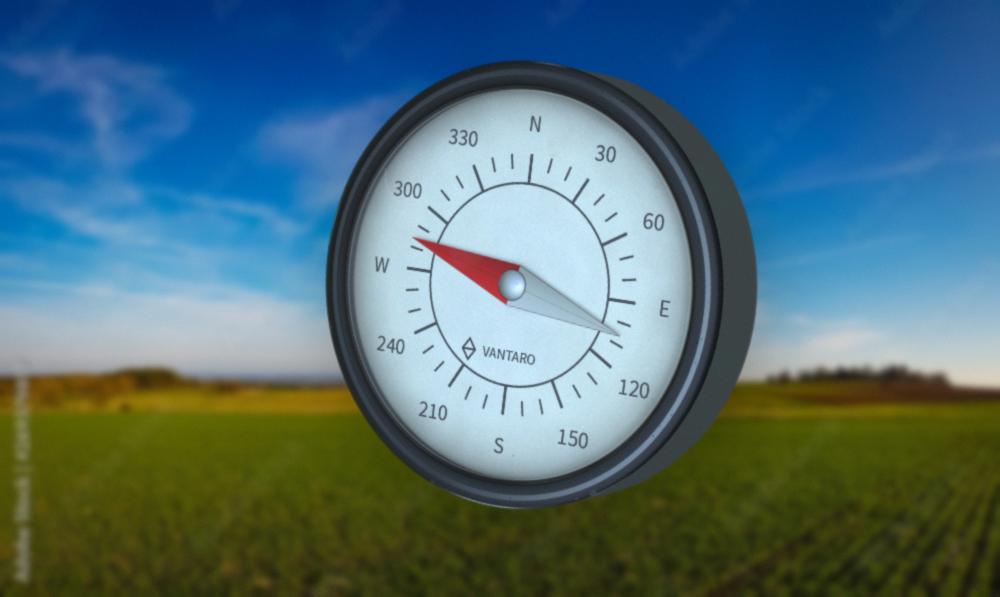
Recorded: 285; °
